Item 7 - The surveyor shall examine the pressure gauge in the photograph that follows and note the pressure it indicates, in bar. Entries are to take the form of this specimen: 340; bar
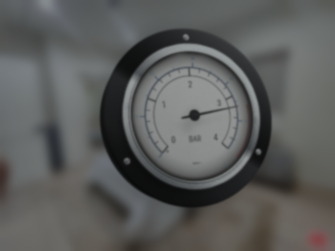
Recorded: 3.2; bar
